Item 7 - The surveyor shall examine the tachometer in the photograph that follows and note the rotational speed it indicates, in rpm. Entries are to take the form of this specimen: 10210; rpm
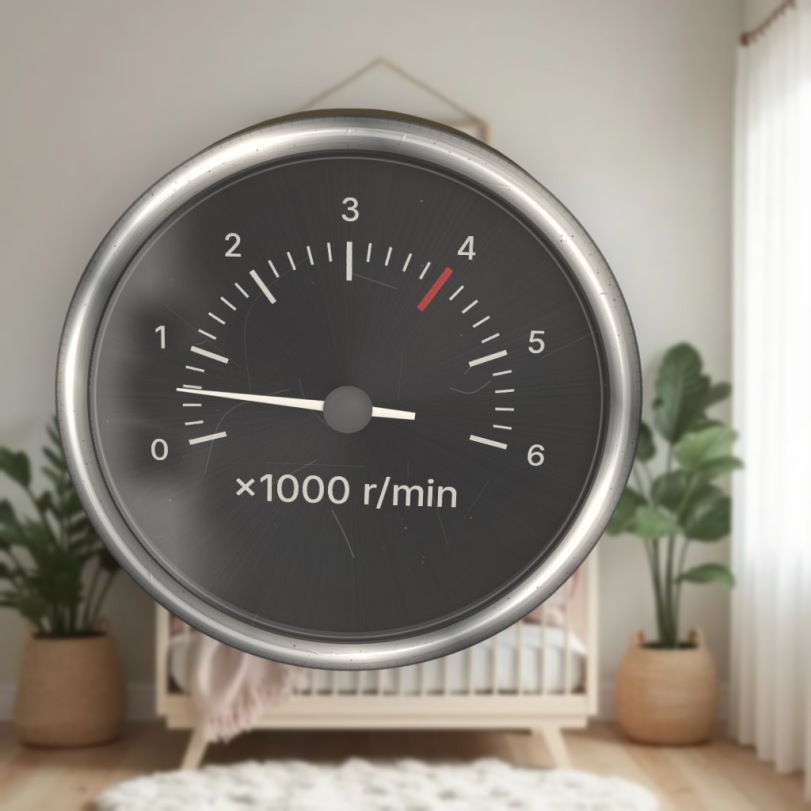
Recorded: 600; rpm
